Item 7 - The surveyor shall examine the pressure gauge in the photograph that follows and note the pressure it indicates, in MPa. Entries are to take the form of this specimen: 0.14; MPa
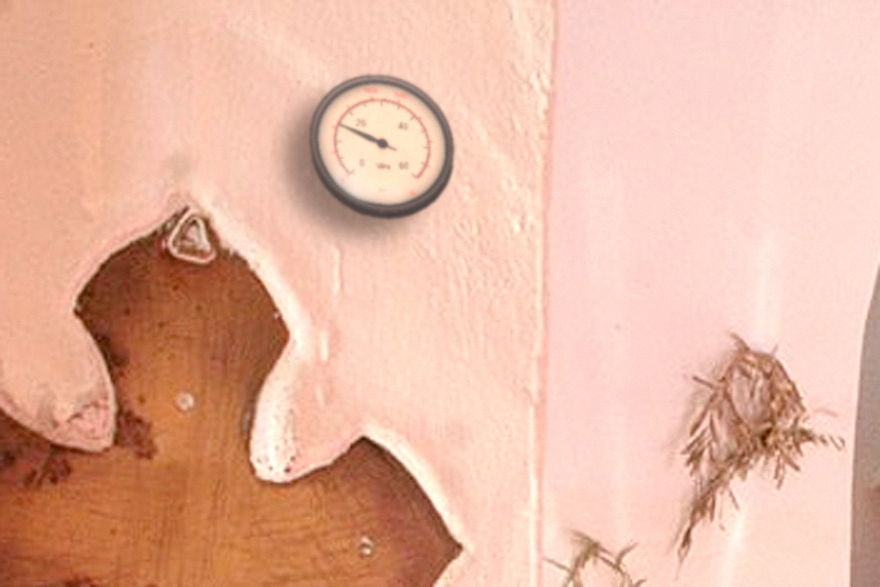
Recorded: 15; MPa
